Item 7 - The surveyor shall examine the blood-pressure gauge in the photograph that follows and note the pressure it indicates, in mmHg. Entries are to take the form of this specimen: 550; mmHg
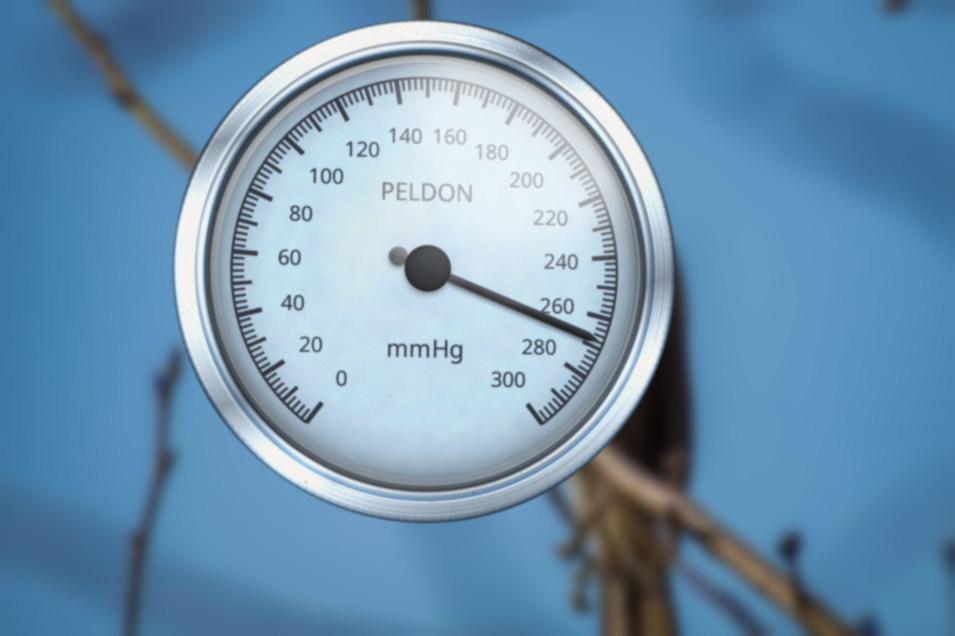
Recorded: 268; mmHg
